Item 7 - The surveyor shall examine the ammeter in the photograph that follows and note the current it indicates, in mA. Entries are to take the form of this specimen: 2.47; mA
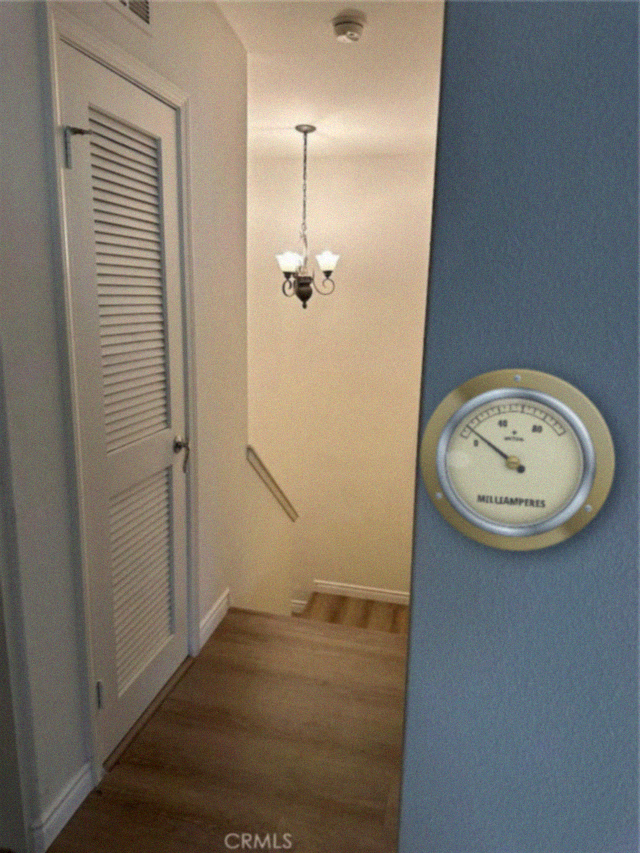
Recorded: 10; mA
